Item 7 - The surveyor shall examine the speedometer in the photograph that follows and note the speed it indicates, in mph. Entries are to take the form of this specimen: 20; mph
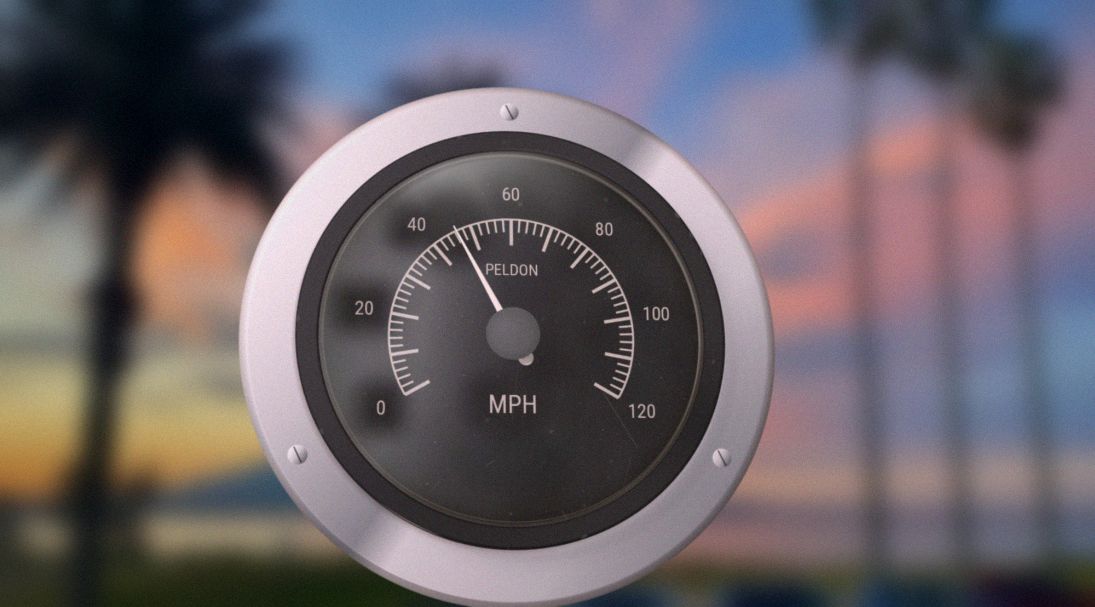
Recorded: 46; mph
